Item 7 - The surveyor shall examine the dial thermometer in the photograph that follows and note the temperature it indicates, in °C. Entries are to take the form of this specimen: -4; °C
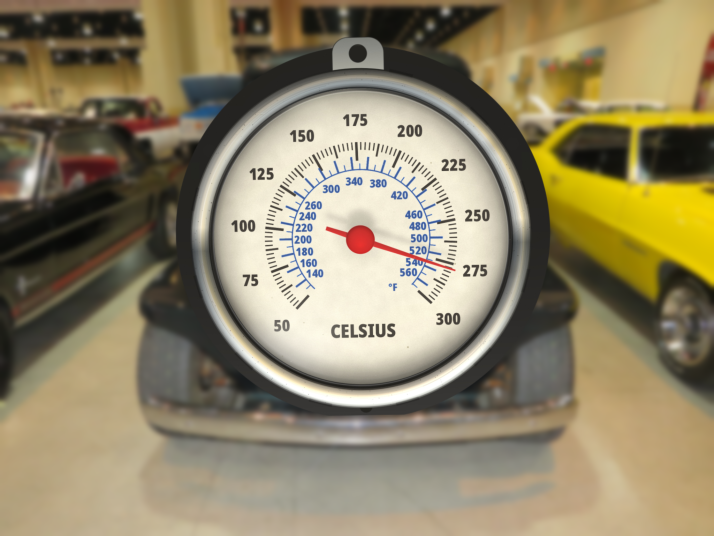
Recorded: 277.5; °C
